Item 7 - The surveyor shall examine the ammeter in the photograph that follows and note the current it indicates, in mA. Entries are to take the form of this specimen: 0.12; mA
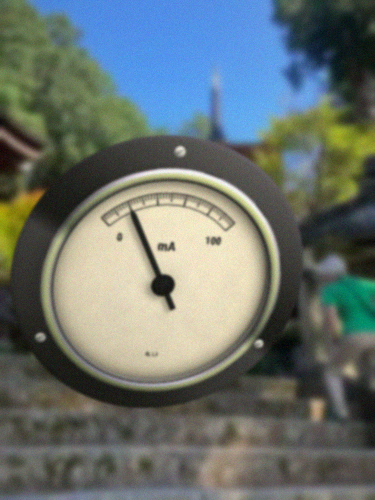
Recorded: 20; mA
